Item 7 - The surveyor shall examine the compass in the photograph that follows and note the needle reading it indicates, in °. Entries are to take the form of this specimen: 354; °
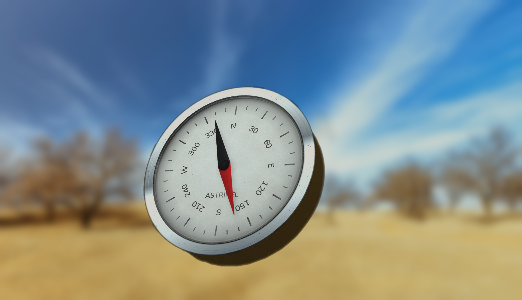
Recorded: 160; °
